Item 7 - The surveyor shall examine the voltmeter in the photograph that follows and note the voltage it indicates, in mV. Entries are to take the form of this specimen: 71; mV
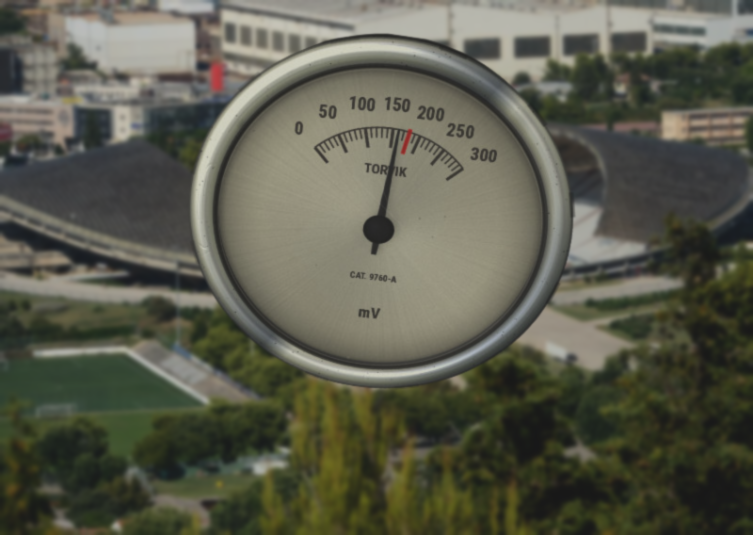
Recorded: 160; mV
